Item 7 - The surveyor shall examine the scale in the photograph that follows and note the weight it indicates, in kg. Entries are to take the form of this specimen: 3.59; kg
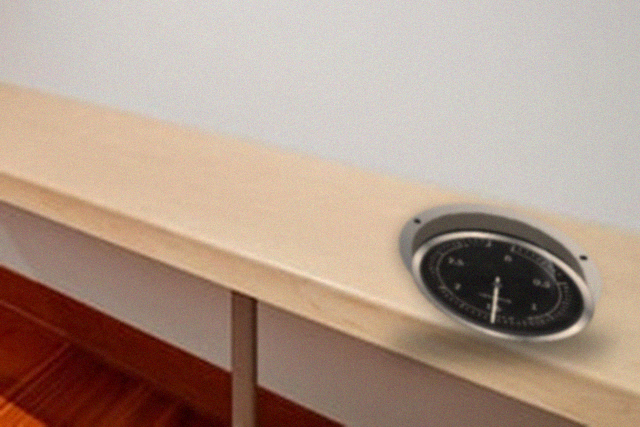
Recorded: 1.5; kg
